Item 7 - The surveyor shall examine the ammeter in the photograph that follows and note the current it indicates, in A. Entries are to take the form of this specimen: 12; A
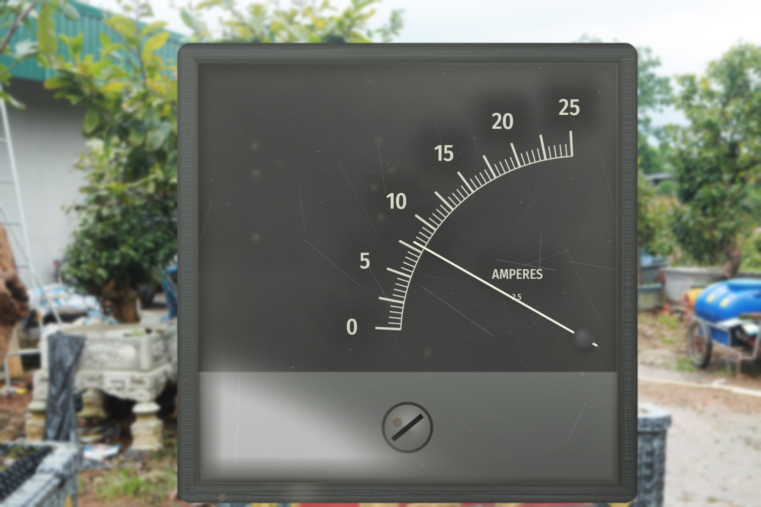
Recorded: 8; A
